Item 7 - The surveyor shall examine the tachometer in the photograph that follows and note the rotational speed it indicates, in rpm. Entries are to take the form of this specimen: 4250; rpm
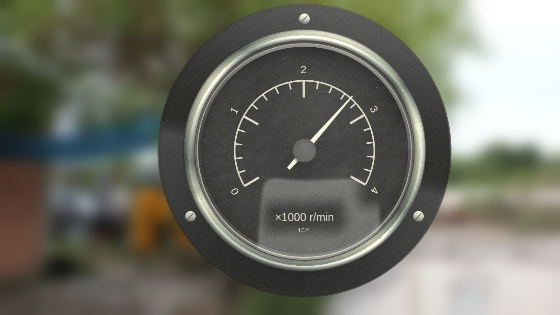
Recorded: 2700; rpm
